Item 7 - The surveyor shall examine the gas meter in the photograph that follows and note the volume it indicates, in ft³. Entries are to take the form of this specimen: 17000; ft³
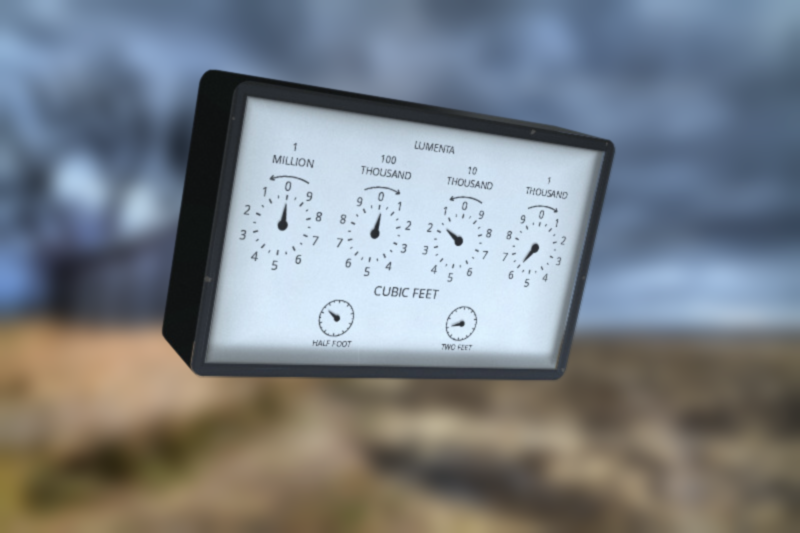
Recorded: 1600; ft³
